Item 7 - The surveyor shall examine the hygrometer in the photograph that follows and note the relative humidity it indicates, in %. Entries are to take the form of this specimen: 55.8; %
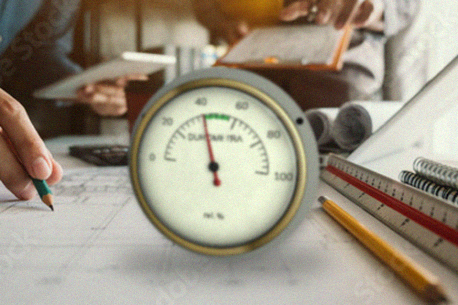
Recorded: 40; %
